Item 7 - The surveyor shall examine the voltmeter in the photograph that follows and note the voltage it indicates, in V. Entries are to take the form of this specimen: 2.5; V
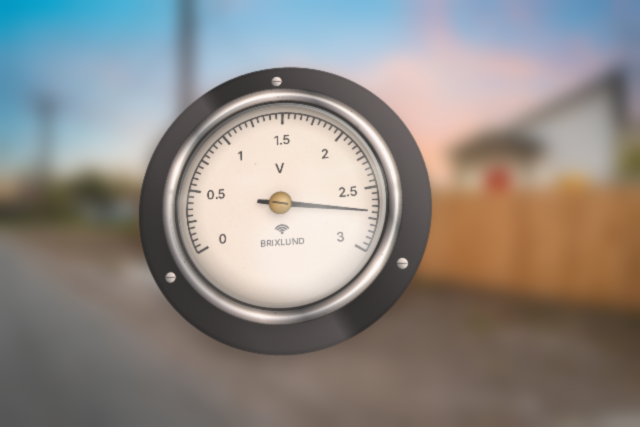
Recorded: 2.7; V
